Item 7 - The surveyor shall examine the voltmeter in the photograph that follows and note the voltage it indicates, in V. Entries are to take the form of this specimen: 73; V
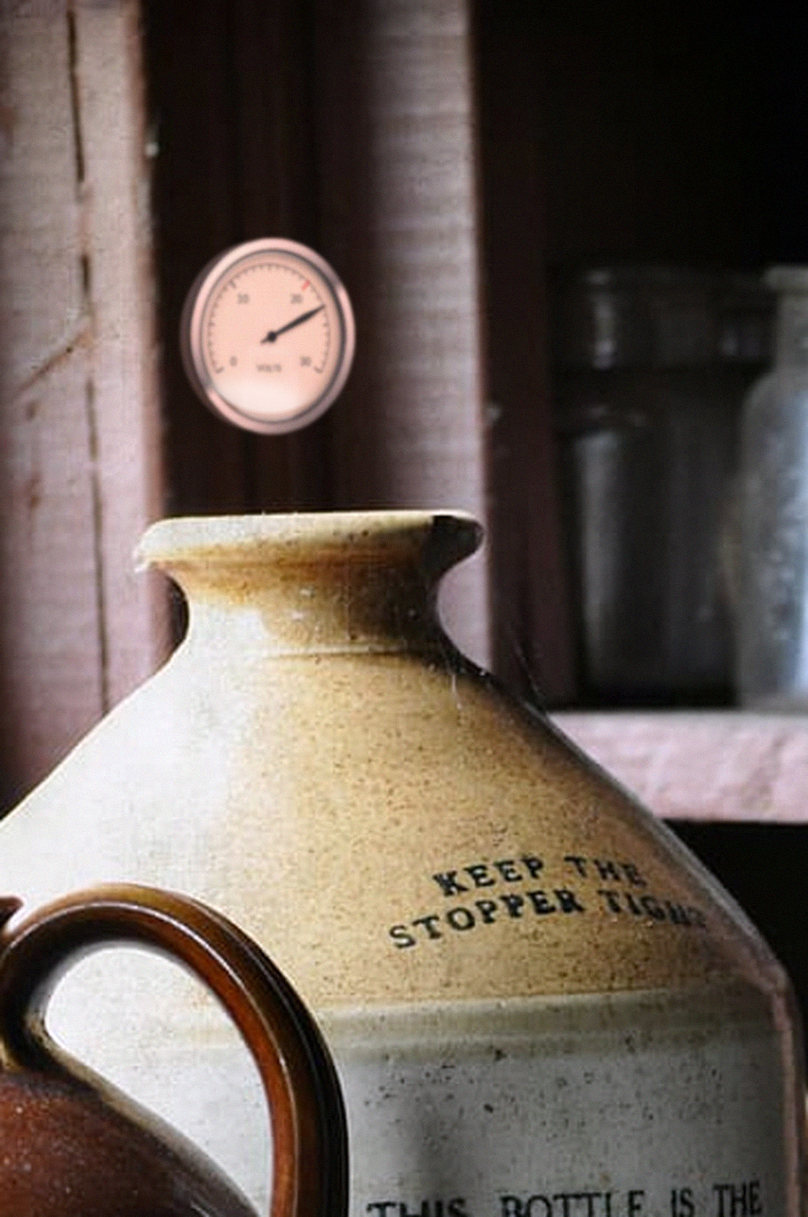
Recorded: 23; V
